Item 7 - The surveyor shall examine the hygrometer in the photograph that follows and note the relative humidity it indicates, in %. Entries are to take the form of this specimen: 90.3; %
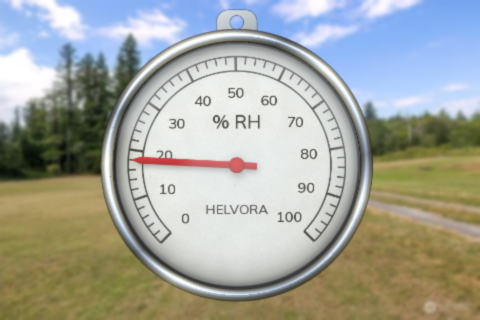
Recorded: 18; %
